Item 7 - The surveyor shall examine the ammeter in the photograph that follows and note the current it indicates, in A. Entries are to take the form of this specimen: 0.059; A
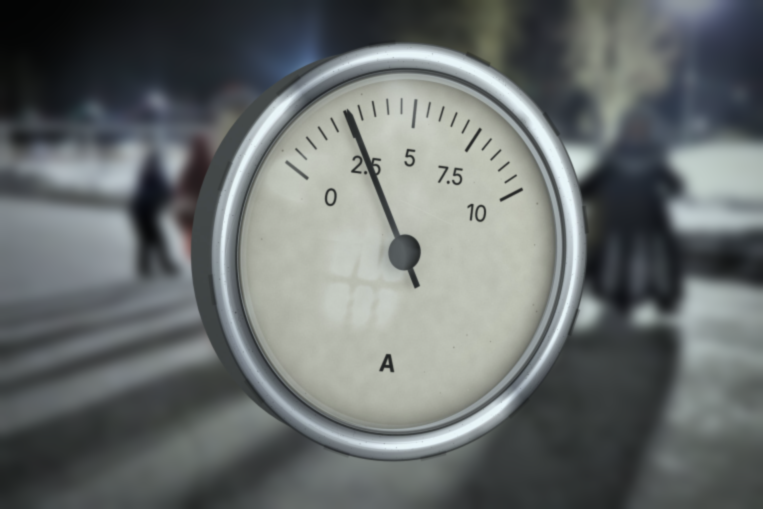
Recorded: 2.5; A
